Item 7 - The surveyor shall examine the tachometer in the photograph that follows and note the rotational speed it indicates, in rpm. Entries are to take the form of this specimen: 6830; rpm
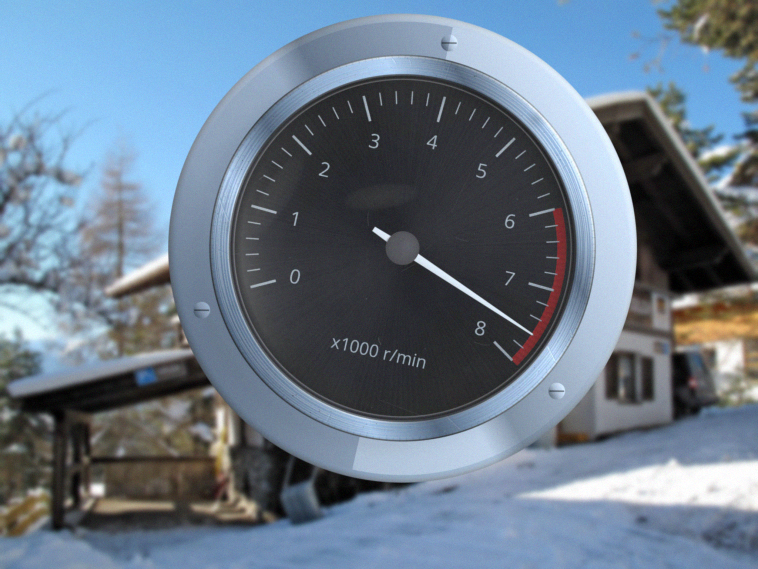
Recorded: 7600; rpm
